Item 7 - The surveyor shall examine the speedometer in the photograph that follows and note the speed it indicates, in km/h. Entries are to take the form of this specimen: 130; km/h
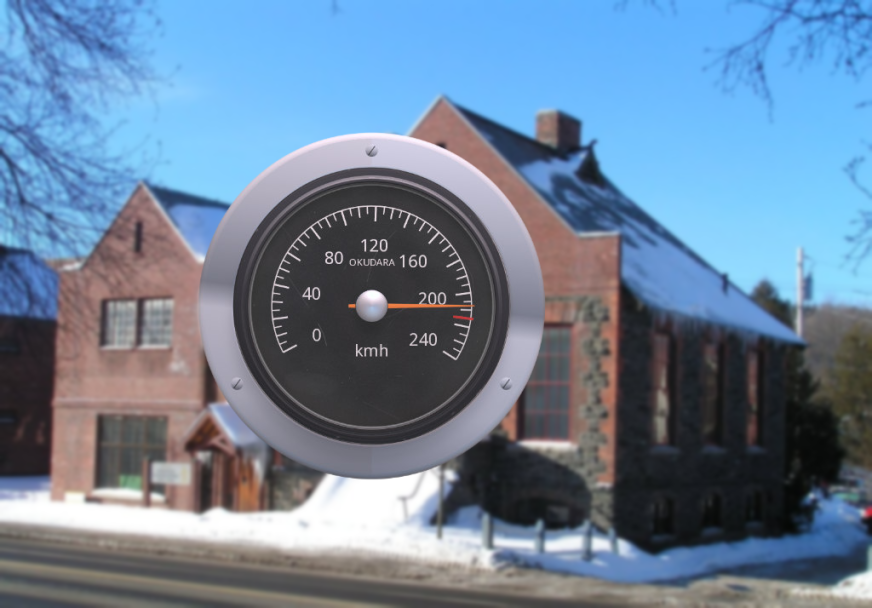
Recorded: 207.5; km/h
